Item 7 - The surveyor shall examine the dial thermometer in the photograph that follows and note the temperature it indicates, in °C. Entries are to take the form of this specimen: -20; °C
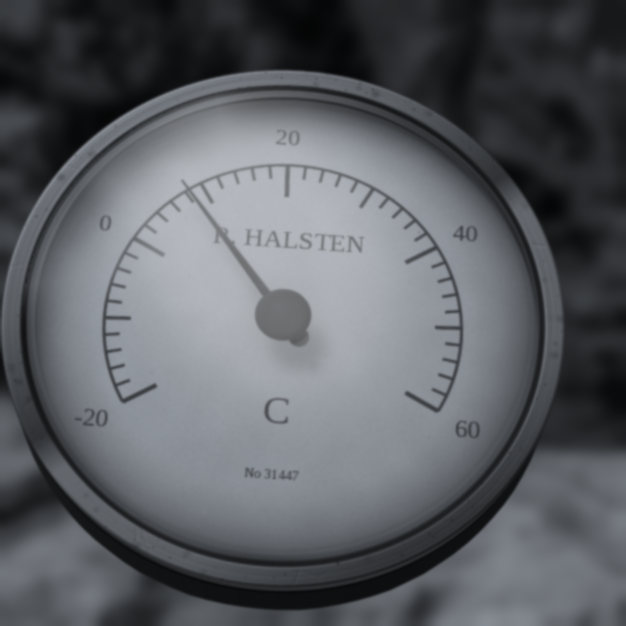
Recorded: 8; °C
